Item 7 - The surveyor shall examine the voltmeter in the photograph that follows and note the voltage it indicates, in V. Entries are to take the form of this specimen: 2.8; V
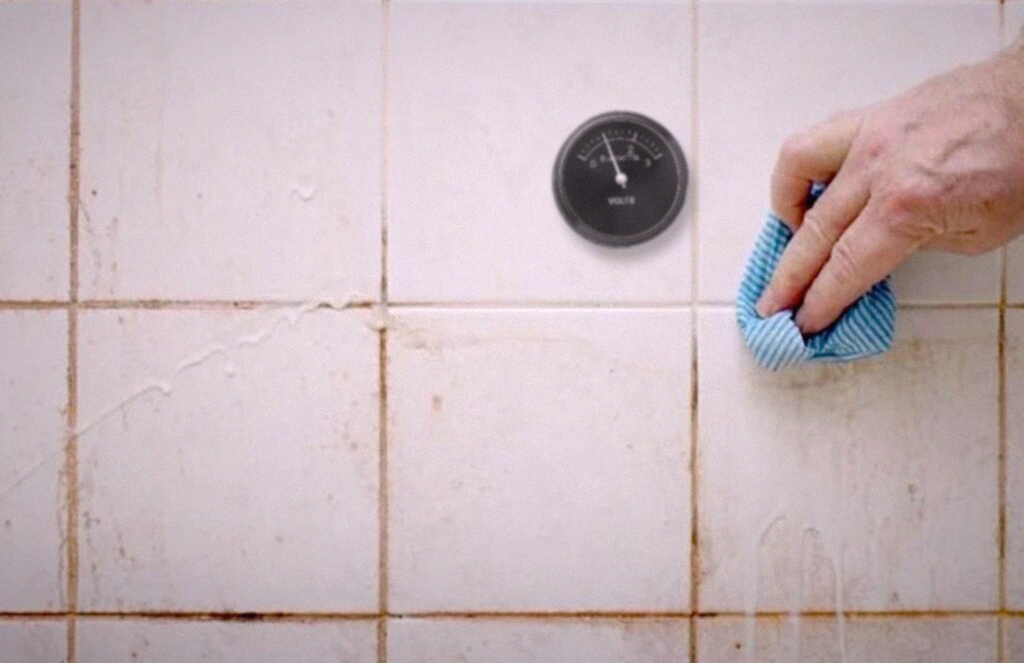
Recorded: 1; V
